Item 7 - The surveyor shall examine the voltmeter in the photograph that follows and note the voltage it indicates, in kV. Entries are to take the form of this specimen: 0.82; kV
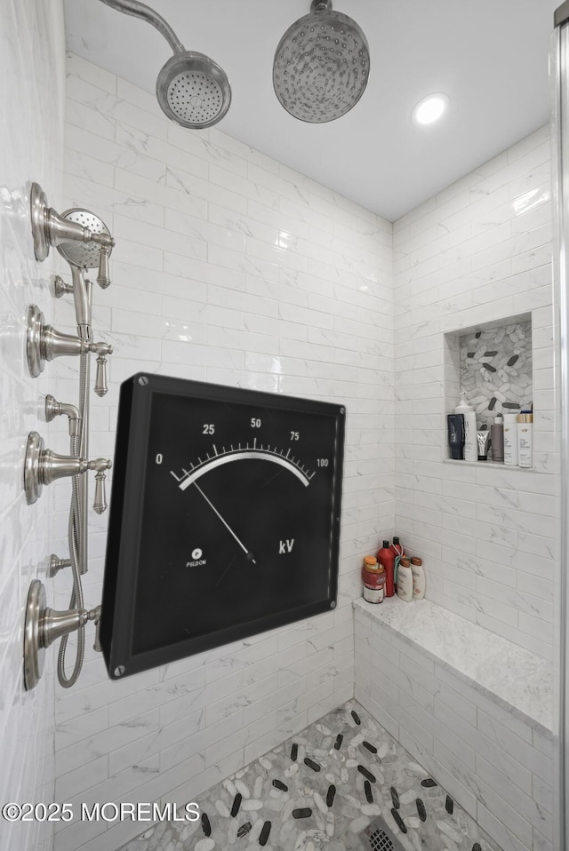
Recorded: 5; kV
